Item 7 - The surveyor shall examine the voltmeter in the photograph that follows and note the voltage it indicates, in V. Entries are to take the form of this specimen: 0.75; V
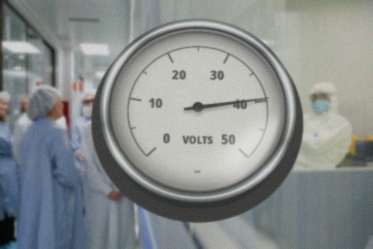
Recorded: 40; V
